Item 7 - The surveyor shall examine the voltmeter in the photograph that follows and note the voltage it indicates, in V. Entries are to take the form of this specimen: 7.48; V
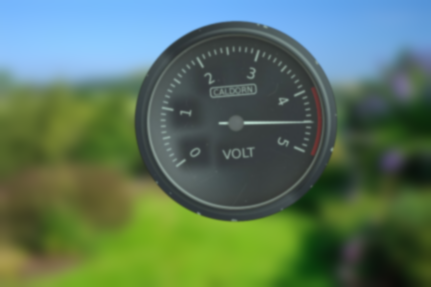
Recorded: 4.5; V
